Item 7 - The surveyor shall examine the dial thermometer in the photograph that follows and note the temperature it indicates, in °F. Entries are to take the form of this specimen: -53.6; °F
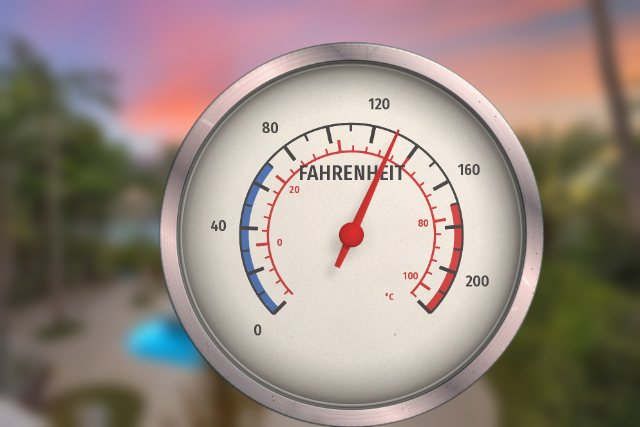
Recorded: 130; °F
